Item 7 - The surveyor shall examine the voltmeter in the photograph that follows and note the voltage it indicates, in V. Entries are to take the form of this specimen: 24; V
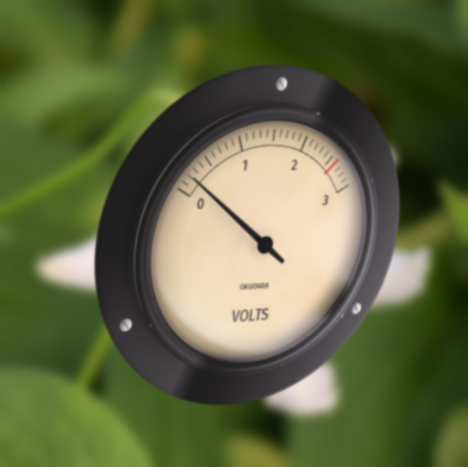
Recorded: 0.2; V
